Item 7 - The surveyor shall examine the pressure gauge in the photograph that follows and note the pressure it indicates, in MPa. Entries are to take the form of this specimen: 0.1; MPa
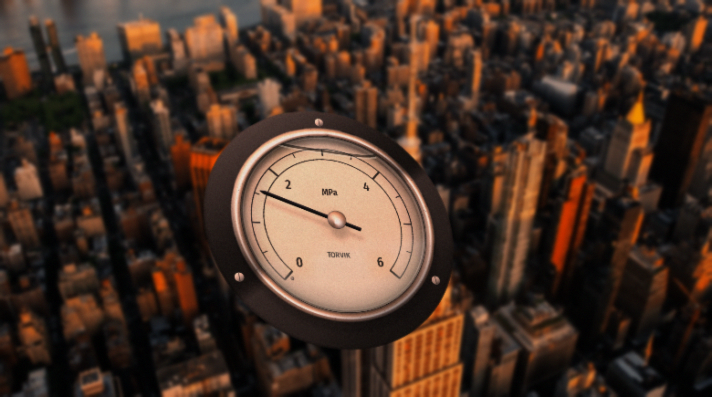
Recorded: 1.5; MPa
